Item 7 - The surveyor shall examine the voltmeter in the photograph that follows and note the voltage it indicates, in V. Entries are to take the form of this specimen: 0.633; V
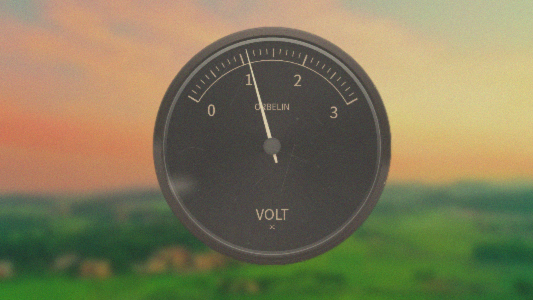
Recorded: 1.1; V
